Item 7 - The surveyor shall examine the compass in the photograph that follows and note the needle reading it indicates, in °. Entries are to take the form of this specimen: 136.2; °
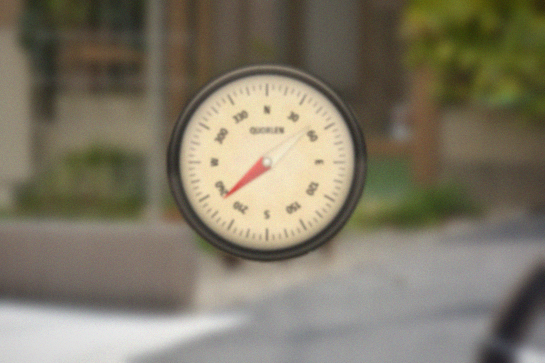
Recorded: 230; °
